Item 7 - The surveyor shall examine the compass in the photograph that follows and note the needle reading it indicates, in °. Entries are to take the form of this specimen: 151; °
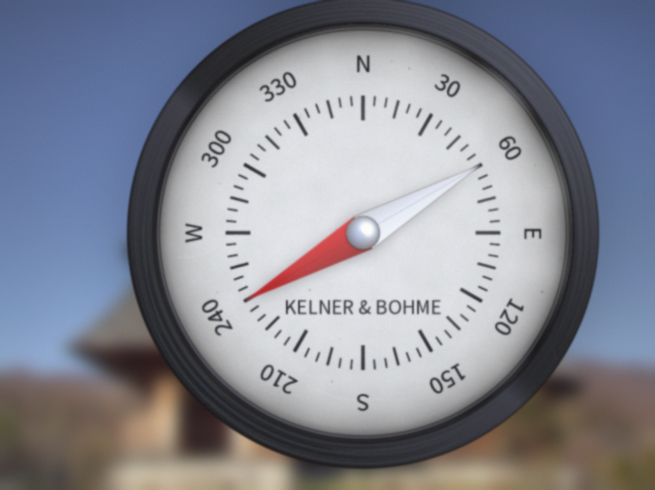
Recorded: 240; °
